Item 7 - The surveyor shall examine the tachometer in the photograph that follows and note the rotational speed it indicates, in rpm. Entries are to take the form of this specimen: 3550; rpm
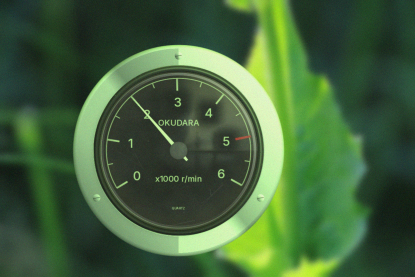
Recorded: 2000; rpm
